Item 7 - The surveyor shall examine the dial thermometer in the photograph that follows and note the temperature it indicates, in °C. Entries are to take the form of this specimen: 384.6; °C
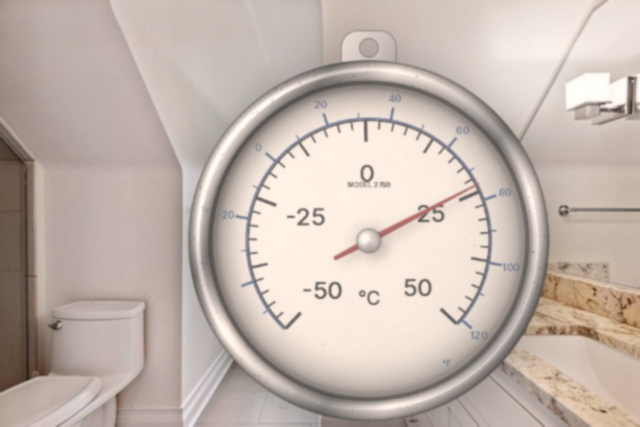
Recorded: 23.75; °C
